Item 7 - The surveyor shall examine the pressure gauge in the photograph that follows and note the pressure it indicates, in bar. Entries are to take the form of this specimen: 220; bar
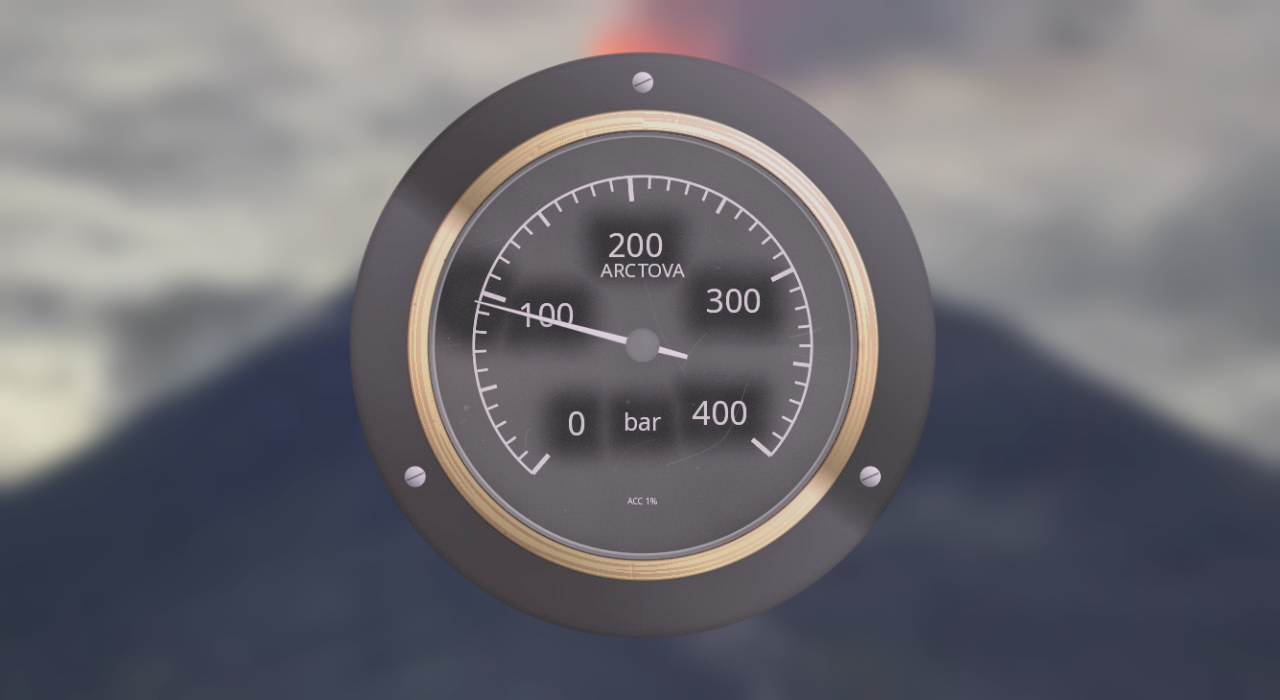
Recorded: 95; bar
